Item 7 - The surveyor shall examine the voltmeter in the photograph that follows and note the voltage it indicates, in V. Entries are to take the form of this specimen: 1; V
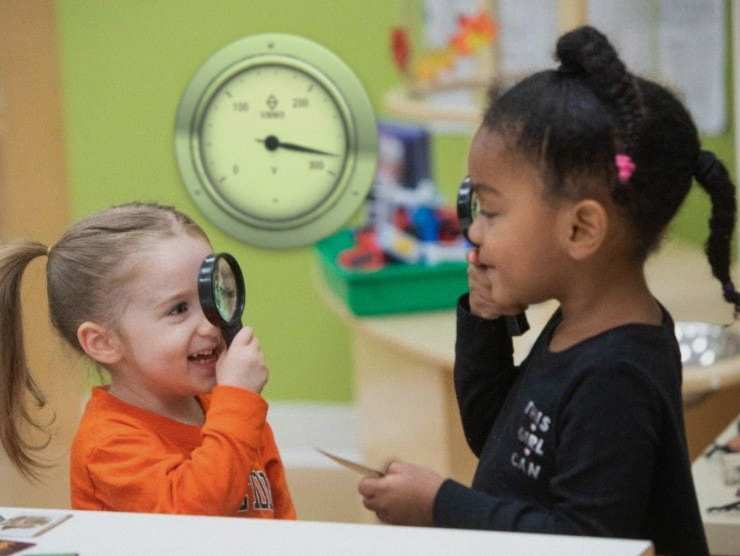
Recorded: 280; V
